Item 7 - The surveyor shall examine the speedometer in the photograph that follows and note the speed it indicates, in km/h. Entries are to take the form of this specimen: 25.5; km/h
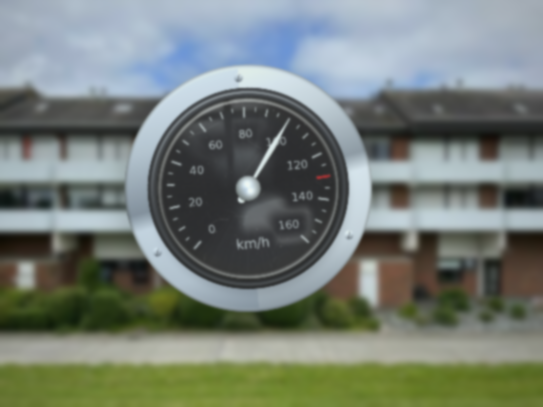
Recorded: 100; km/h
